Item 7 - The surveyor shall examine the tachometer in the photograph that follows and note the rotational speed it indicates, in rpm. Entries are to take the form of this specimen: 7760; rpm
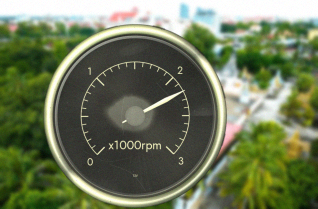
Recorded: 2200; rpm
